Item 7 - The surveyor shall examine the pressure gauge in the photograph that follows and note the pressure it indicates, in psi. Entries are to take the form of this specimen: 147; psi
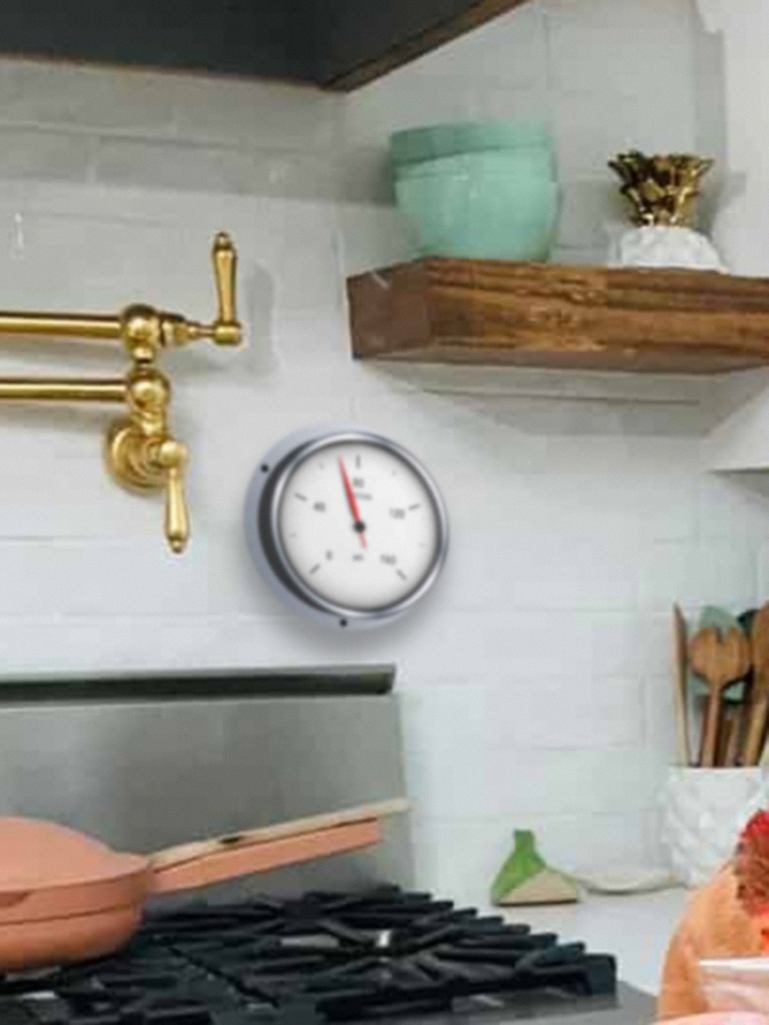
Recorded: 70; psi
